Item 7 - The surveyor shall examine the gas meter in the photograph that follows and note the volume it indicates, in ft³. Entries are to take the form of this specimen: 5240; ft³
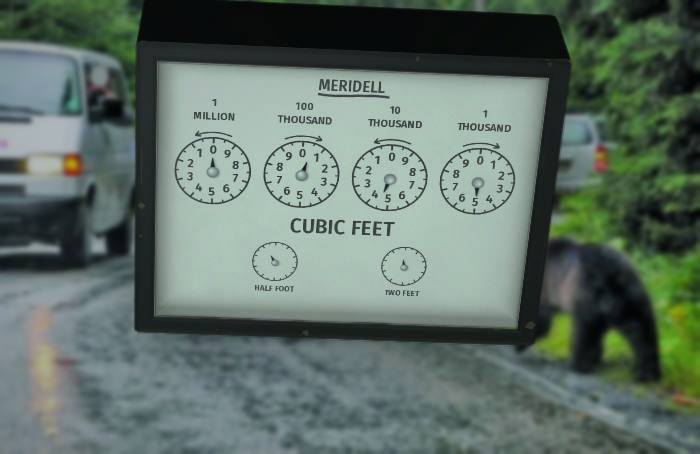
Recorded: 4500; ft³
